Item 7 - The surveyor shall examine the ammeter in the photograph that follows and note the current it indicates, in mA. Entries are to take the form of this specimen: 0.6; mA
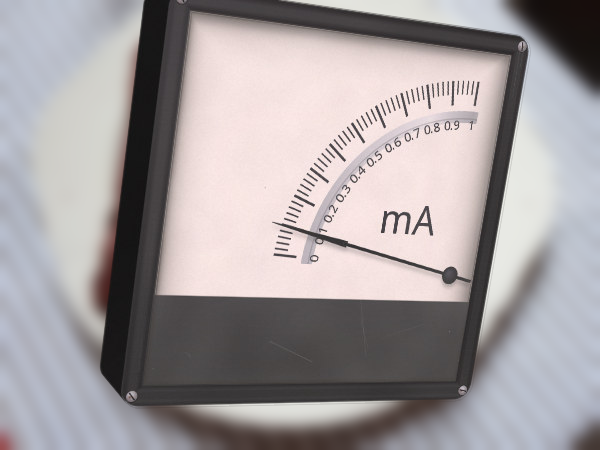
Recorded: 0.1; mA
